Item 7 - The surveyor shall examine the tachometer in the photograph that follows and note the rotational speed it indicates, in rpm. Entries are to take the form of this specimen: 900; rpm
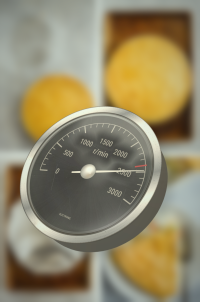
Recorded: 2500; rpm
